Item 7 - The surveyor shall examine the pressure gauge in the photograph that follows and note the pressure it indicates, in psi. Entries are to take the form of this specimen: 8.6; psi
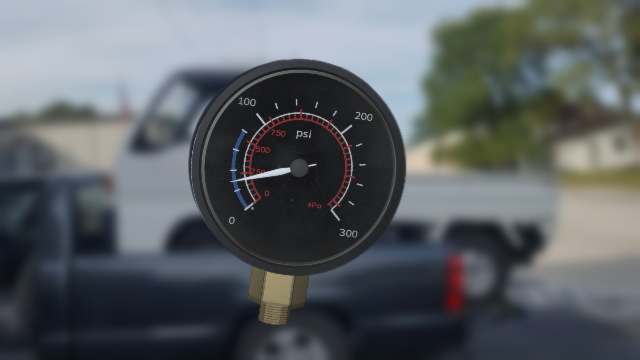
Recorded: 30; psi
